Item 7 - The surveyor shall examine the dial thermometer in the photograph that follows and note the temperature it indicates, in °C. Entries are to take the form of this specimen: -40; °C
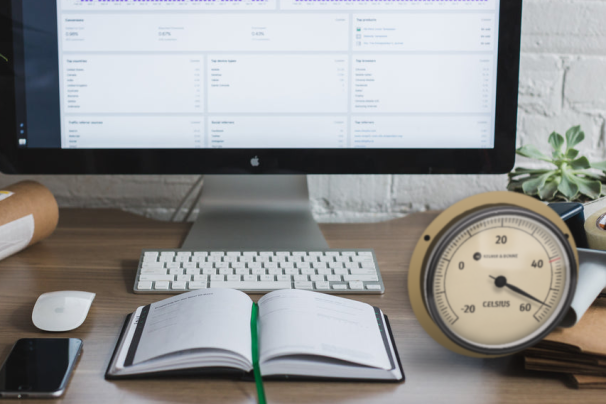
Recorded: 55; °C
